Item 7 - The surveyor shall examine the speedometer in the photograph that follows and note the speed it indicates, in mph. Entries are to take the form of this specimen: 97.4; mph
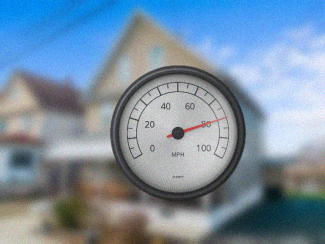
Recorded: 80; mph
